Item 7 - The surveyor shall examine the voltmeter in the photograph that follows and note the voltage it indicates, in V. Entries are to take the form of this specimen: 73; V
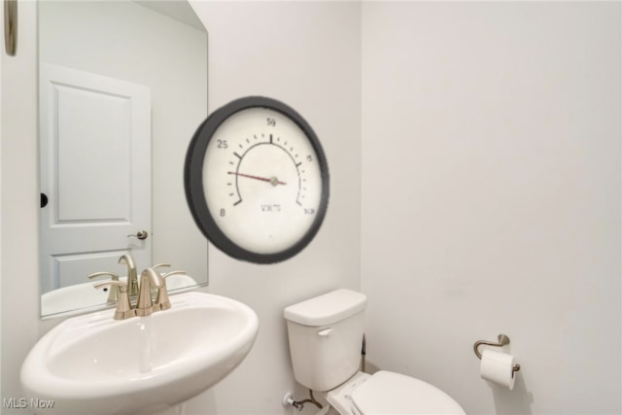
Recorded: 15; V
